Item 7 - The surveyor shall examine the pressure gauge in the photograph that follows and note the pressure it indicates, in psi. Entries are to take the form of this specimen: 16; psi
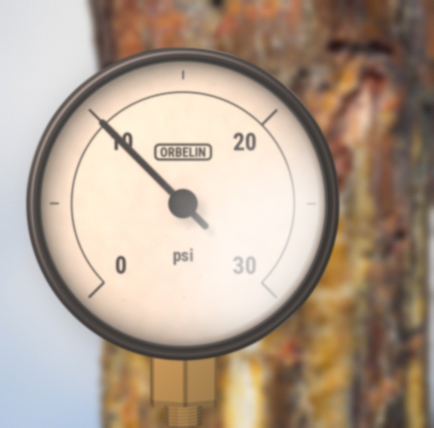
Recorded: 10; psi
